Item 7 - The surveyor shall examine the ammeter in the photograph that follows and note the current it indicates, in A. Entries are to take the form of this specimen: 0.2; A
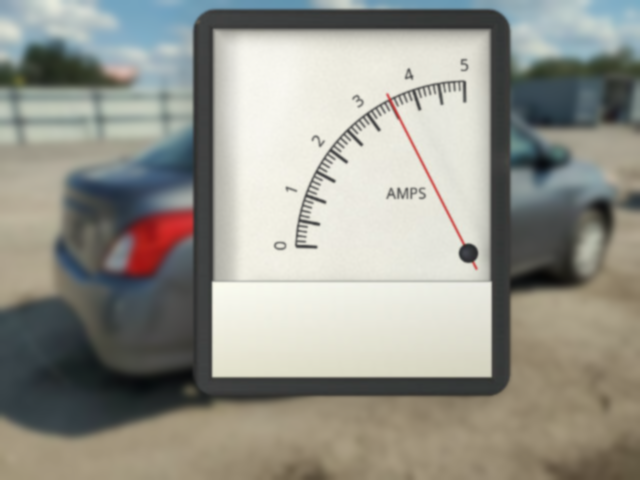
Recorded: 3.5; A
